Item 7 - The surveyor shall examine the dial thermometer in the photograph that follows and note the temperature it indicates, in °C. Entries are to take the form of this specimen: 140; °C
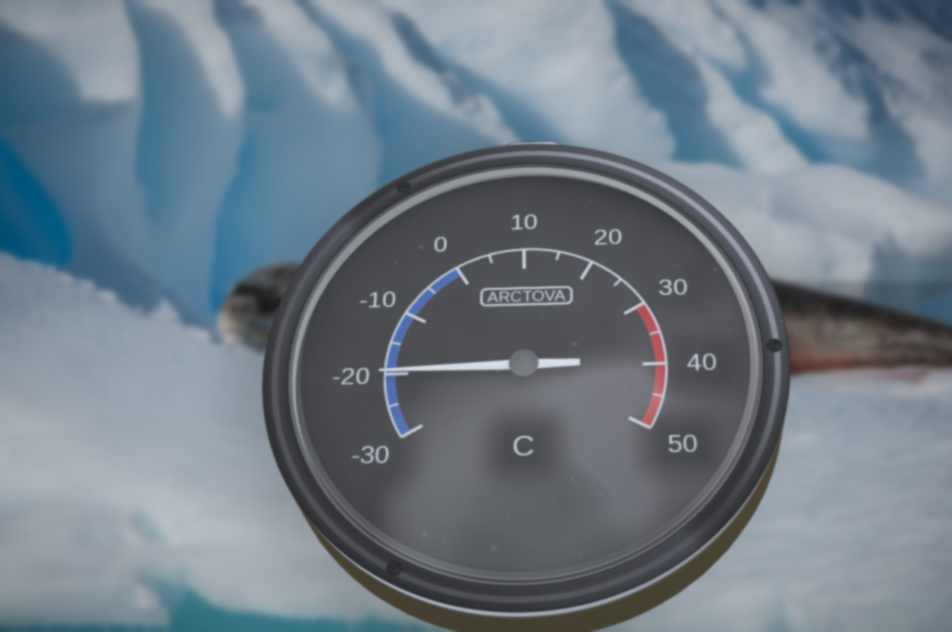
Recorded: -20; °C
